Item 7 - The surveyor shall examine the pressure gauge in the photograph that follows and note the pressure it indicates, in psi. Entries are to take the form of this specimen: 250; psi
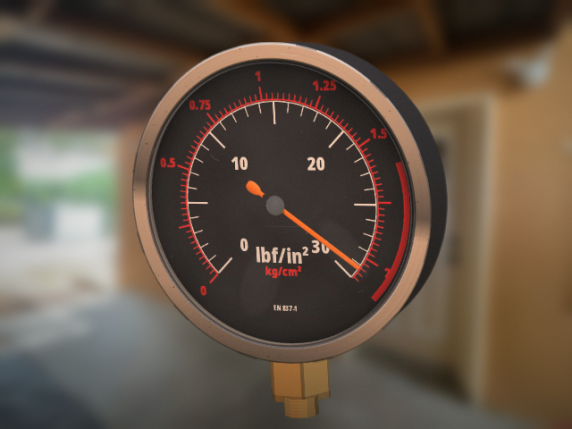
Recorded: 29; psi
